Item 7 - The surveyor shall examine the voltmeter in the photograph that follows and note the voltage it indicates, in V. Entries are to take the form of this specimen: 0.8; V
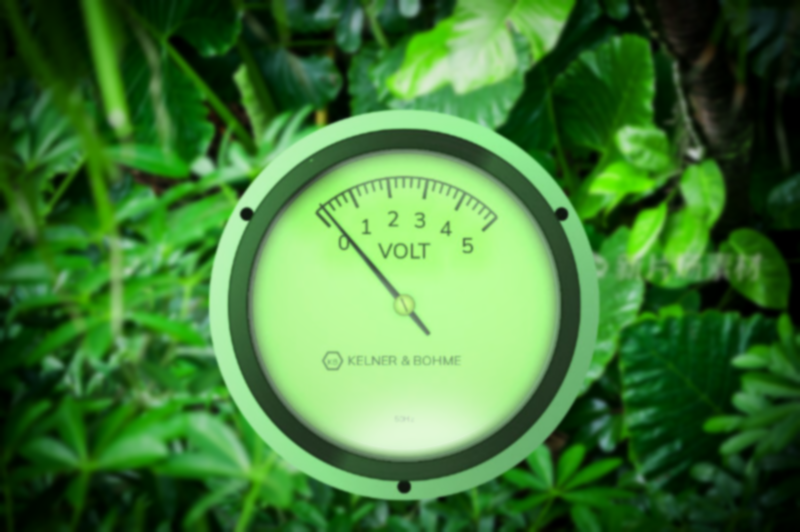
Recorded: 0.2; V
